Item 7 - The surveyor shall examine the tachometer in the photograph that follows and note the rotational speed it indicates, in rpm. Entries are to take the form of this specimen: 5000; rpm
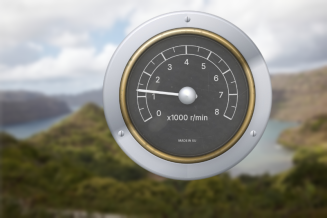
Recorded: 1250; rpm
